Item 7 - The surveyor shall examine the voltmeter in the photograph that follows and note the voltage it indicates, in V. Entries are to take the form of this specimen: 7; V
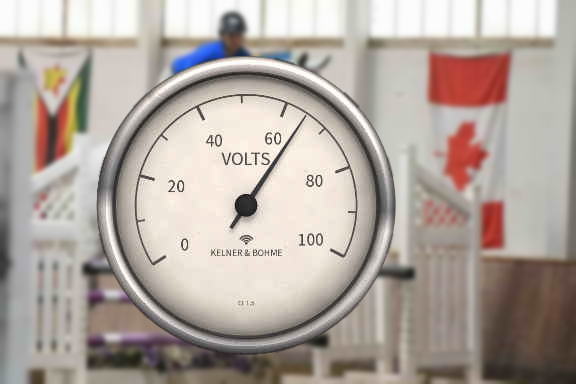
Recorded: 65; V
